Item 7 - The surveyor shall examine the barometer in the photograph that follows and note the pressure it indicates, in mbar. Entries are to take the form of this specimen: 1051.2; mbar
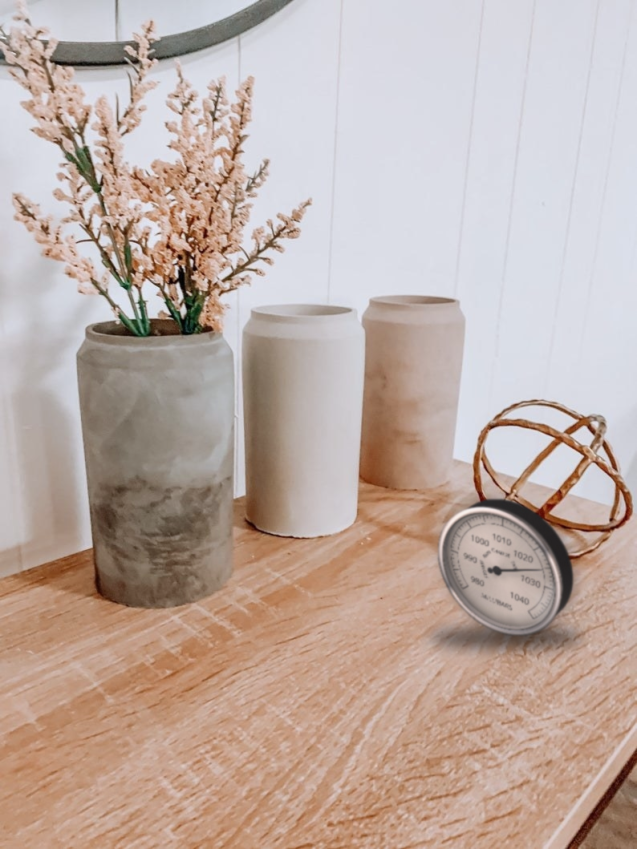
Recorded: 1025; mbar
